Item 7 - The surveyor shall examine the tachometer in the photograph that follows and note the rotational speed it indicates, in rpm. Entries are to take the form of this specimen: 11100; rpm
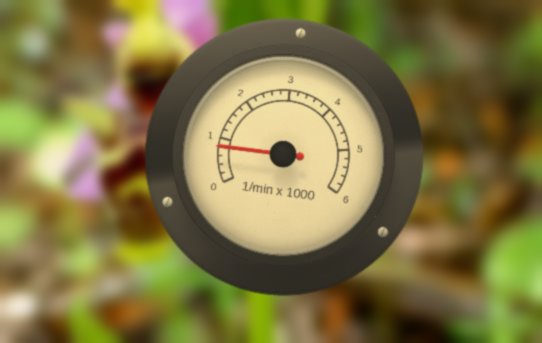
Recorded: 800; rpm
